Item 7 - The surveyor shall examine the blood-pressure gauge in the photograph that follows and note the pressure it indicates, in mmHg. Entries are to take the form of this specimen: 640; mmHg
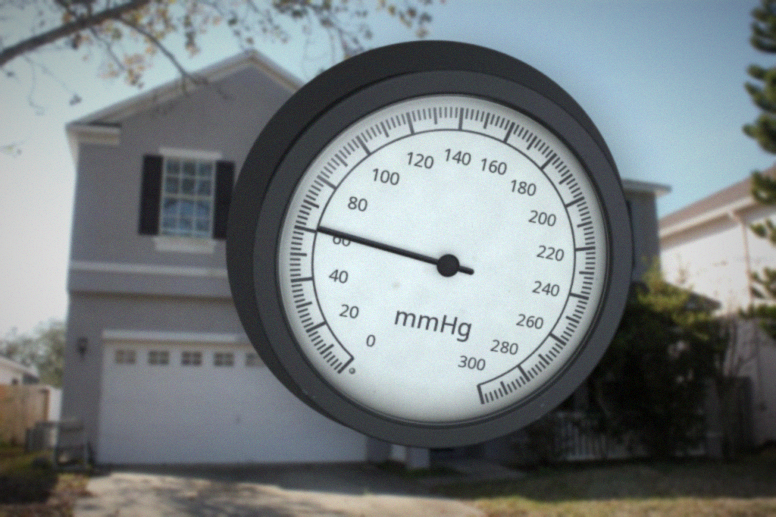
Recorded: 62; mmHg
